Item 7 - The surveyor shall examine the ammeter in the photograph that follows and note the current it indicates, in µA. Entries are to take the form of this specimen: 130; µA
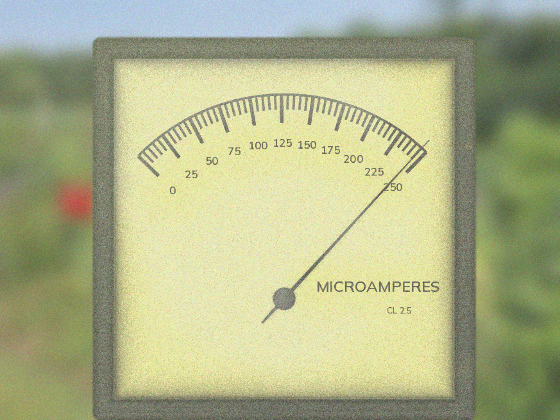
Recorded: 245; µA
